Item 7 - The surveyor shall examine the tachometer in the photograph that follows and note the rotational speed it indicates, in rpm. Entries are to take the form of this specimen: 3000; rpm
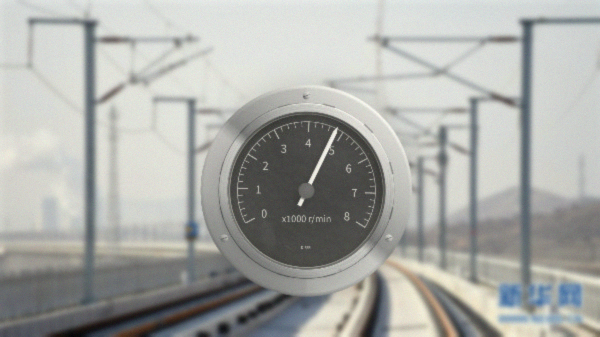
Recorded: 4800; rpm
